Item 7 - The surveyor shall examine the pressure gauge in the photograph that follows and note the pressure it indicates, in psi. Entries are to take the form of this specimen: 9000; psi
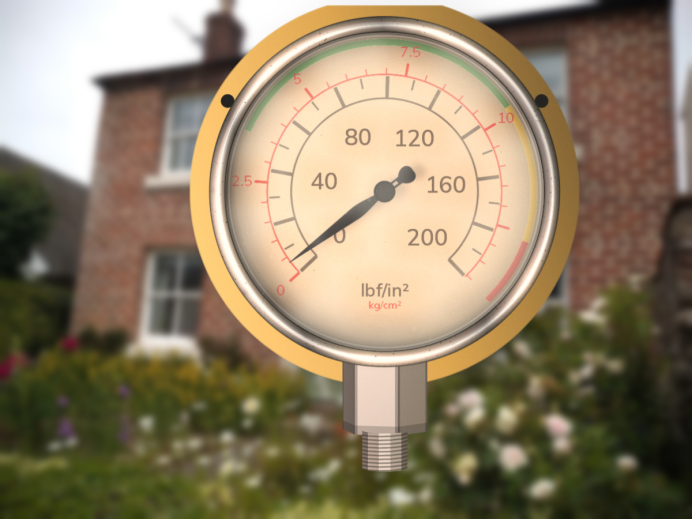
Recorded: 5; psi
